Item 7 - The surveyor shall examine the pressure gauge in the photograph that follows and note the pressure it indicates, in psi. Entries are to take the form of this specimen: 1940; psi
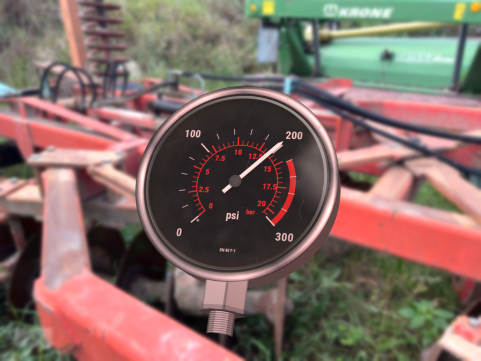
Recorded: 200; psi
